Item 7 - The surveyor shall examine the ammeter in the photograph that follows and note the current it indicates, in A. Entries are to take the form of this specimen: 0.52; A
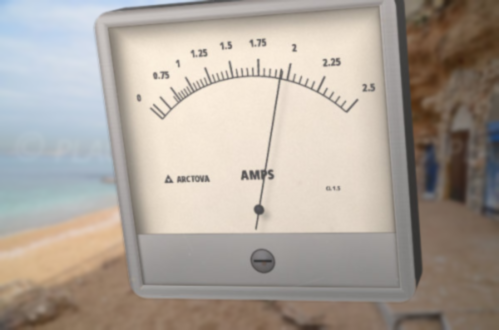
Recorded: 1.95; A
